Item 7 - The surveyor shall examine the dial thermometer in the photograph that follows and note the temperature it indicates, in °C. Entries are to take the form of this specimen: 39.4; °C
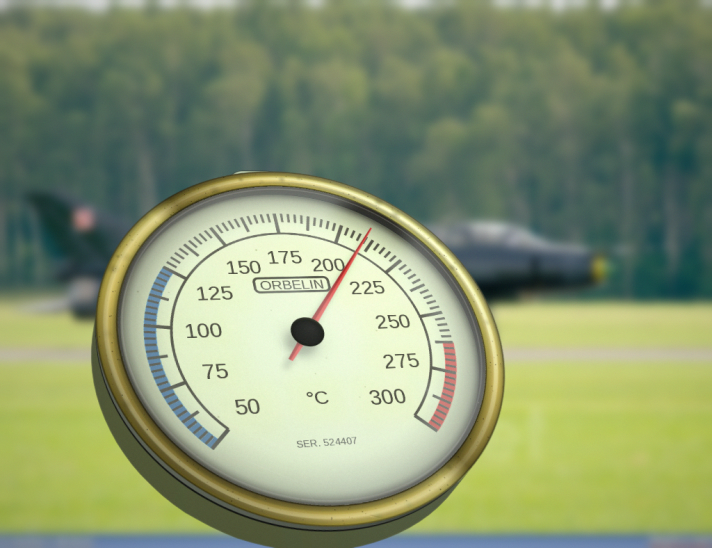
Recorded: 210; °C
